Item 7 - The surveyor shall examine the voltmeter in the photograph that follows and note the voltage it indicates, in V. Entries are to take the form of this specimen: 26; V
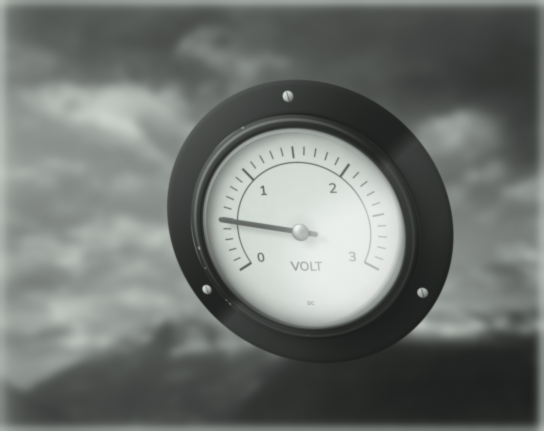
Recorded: 0.5; V
